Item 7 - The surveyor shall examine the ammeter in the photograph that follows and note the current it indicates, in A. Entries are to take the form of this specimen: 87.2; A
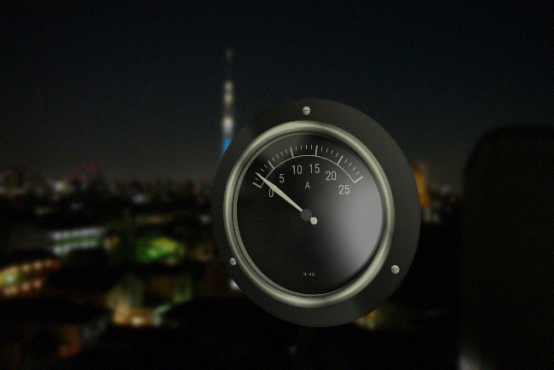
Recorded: 2; A
